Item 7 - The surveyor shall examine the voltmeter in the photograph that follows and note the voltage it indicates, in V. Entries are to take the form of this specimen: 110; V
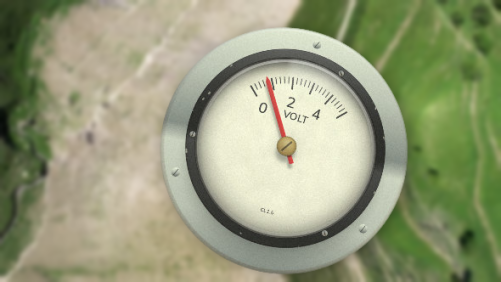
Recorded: 0.8; V
